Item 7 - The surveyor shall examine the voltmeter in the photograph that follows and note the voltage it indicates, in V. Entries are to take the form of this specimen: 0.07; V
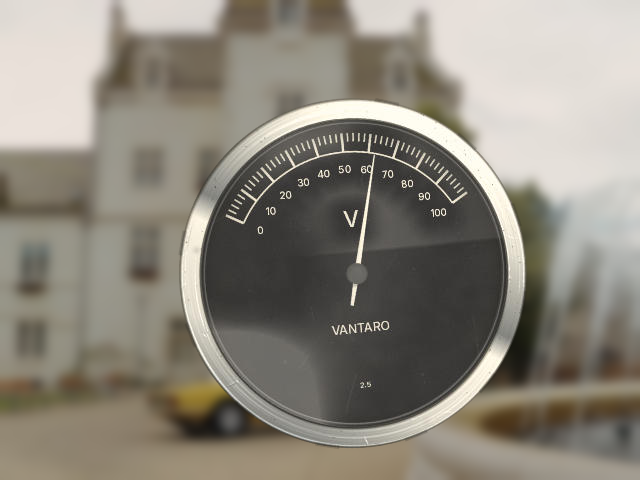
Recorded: 62; V
